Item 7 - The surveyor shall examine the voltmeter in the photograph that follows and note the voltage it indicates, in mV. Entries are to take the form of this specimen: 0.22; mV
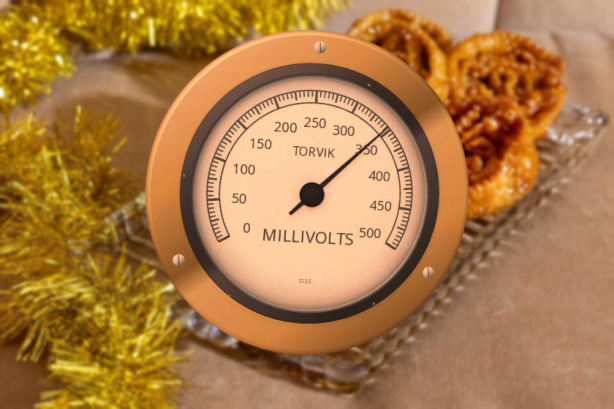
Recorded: 345; mV
